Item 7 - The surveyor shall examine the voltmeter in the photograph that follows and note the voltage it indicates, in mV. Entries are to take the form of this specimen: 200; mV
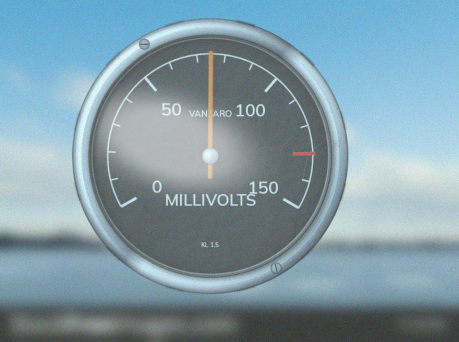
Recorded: 75; mV
